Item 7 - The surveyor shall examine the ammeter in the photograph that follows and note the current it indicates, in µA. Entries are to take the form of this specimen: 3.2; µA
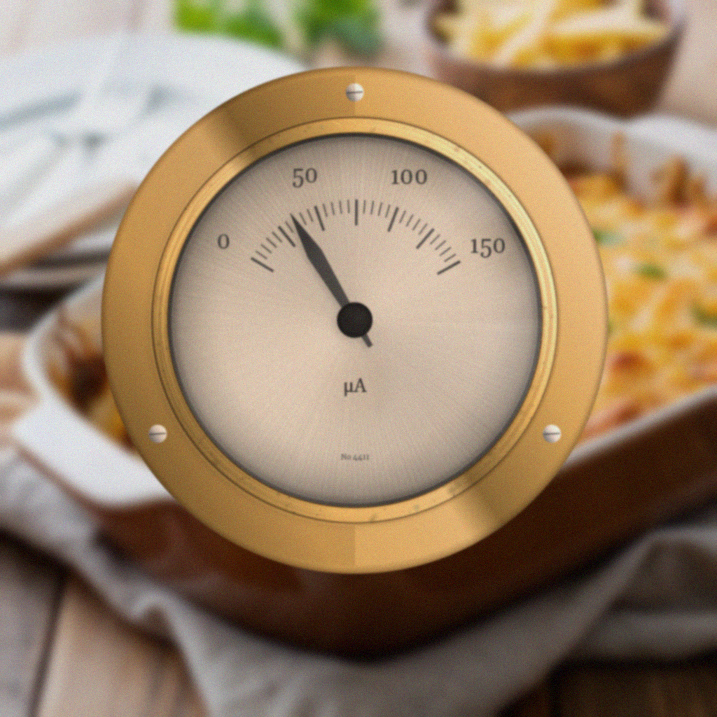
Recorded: 35; µA
